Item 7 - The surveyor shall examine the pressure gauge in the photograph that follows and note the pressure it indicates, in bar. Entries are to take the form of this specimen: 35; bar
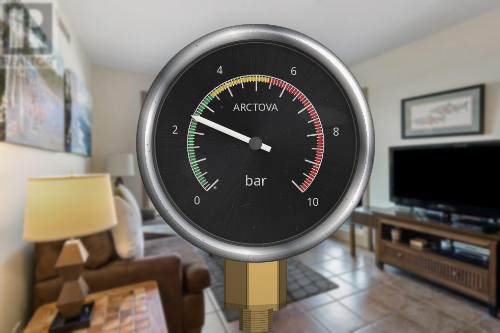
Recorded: 2.5; bar
